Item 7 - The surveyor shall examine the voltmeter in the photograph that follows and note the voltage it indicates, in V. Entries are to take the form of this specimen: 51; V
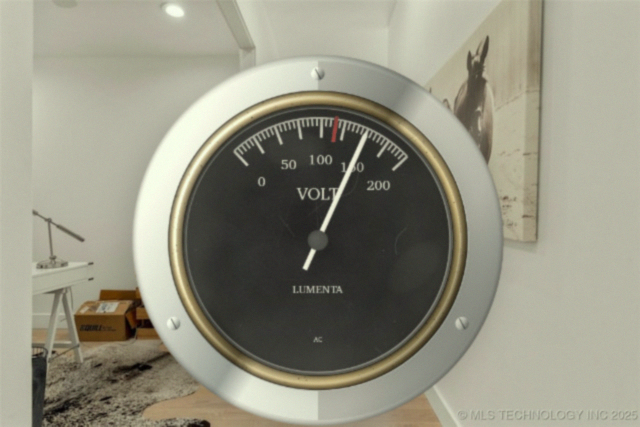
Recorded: 150; V
